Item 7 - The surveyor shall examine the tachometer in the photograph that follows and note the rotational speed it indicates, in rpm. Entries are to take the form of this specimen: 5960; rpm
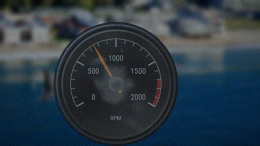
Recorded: 750; rpm
